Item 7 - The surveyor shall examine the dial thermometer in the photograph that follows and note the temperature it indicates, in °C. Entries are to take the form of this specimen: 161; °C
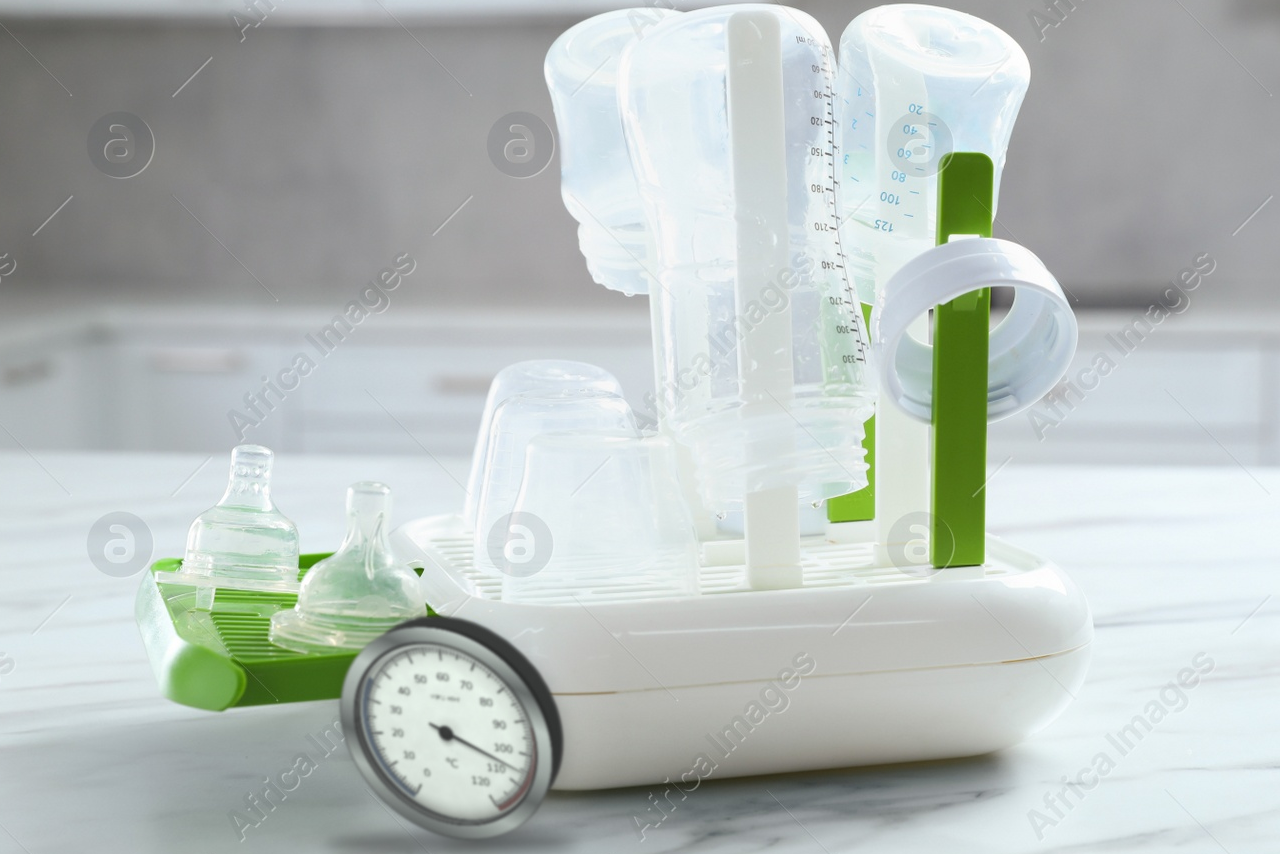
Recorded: 105; °C
